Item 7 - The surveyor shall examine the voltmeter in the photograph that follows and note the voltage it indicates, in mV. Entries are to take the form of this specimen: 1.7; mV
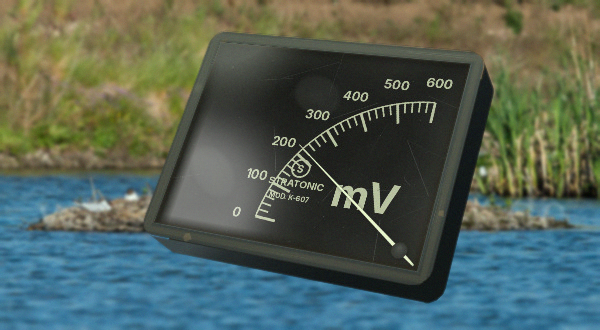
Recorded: 220; mV
